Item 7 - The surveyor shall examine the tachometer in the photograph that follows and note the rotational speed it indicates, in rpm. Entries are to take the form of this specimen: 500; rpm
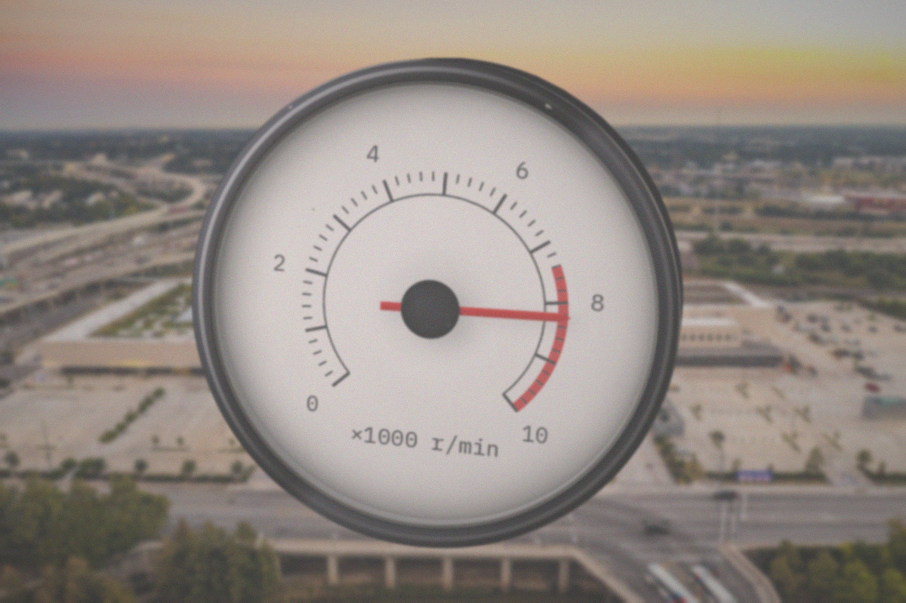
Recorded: 8200; rpm
